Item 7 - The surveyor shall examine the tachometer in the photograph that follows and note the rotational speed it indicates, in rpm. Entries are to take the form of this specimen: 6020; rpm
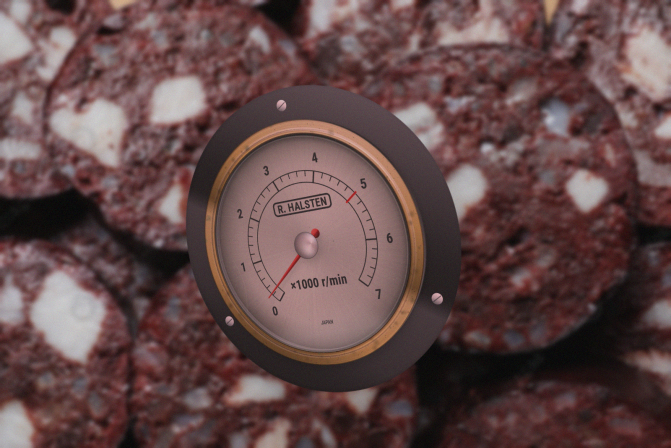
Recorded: 200; rpm
